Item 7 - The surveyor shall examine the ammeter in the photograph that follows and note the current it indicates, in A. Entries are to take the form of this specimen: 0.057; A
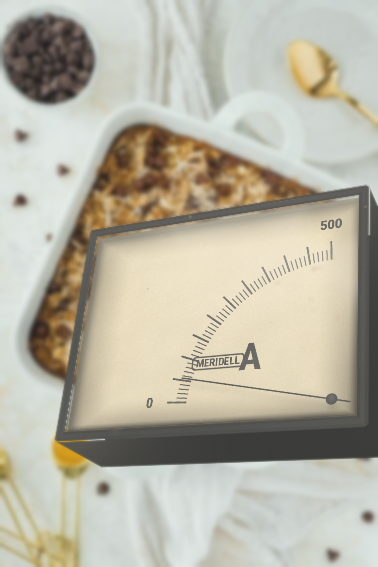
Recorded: 50; A
